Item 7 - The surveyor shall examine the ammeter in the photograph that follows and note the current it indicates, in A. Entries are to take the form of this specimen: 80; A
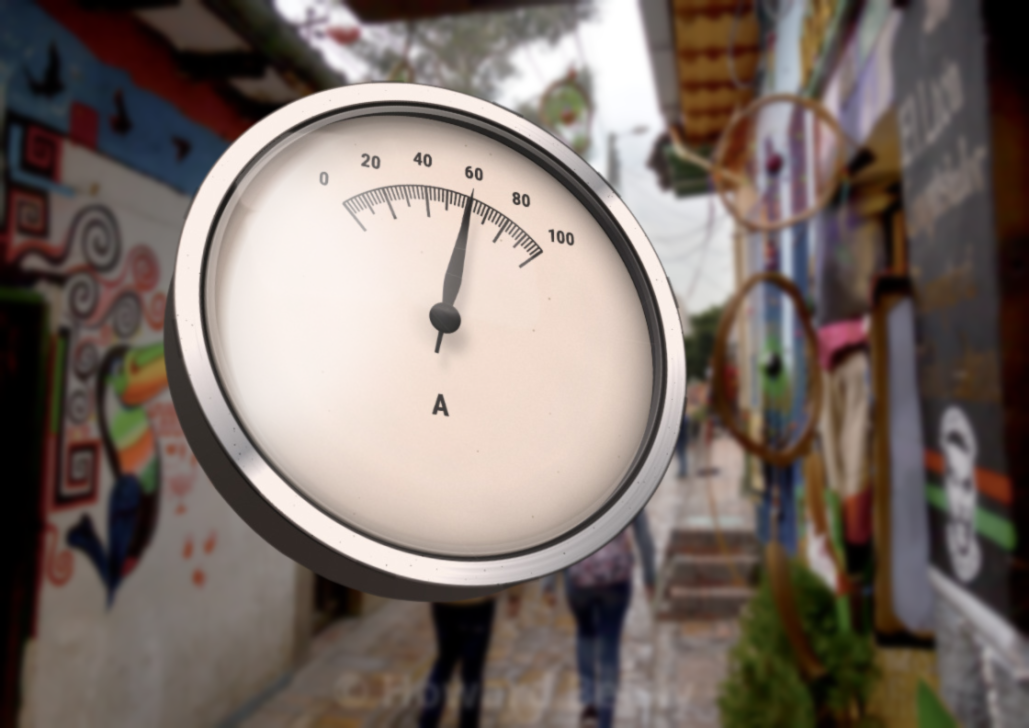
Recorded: 60; A
